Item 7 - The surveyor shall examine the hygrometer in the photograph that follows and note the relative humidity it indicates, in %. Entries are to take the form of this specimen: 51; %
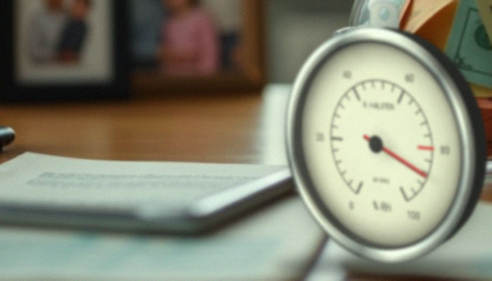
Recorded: 88; %
